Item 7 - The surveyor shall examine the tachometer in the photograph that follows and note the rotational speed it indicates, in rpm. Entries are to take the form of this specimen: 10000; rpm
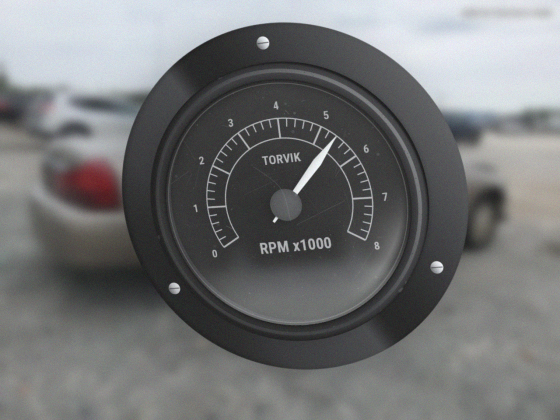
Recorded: 5400; rpm
